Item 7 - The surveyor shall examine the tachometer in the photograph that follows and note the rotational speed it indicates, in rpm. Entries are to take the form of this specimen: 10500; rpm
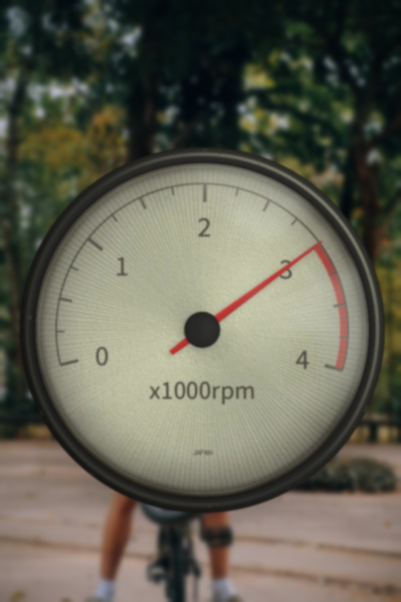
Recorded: 3000; rpm
